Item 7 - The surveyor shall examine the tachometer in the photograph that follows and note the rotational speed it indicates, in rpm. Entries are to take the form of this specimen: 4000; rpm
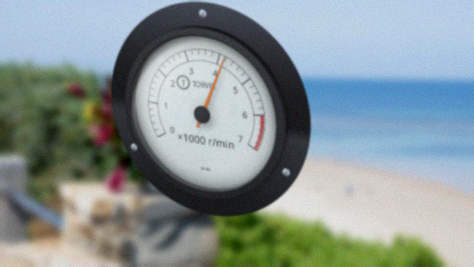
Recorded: 4200; rpm
